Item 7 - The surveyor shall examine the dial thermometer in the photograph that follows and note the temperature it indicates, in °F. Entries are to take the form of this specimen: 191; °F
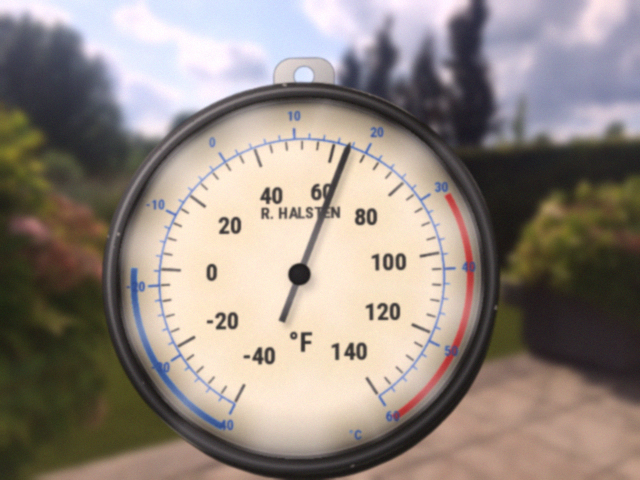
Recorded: 64; °F
